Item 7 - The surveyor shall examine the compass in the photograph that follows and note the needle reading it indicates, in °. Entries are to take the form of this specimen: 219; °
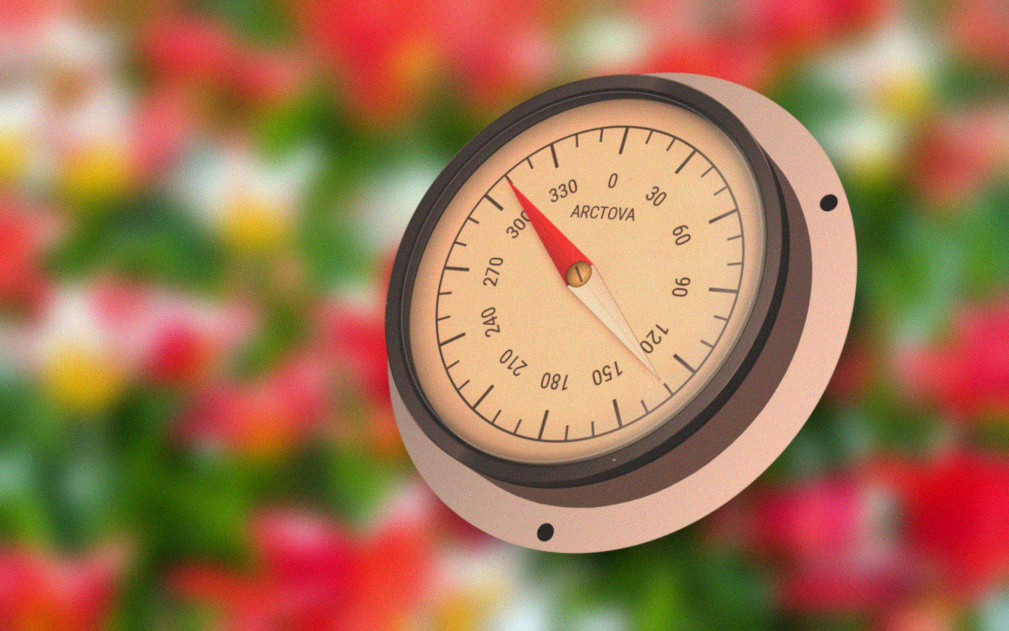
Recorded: 310; °
